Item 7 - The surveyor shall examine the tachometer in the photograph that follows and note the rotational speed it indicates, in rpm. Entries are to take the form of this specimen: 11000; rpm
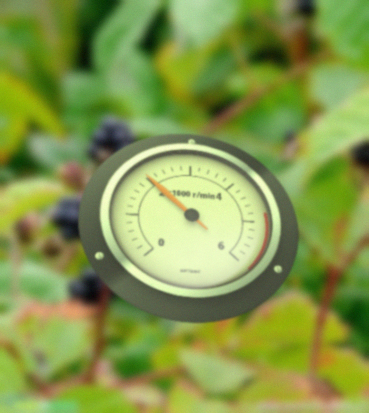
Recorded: 2000; rpm
